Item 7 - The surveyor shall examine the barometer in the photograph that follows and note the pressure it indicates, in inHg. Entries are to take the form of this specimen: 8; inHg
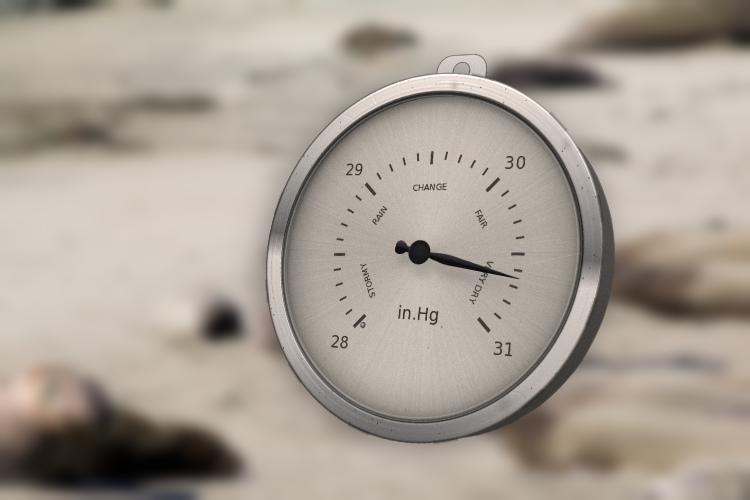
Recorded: 30.65; inHg
